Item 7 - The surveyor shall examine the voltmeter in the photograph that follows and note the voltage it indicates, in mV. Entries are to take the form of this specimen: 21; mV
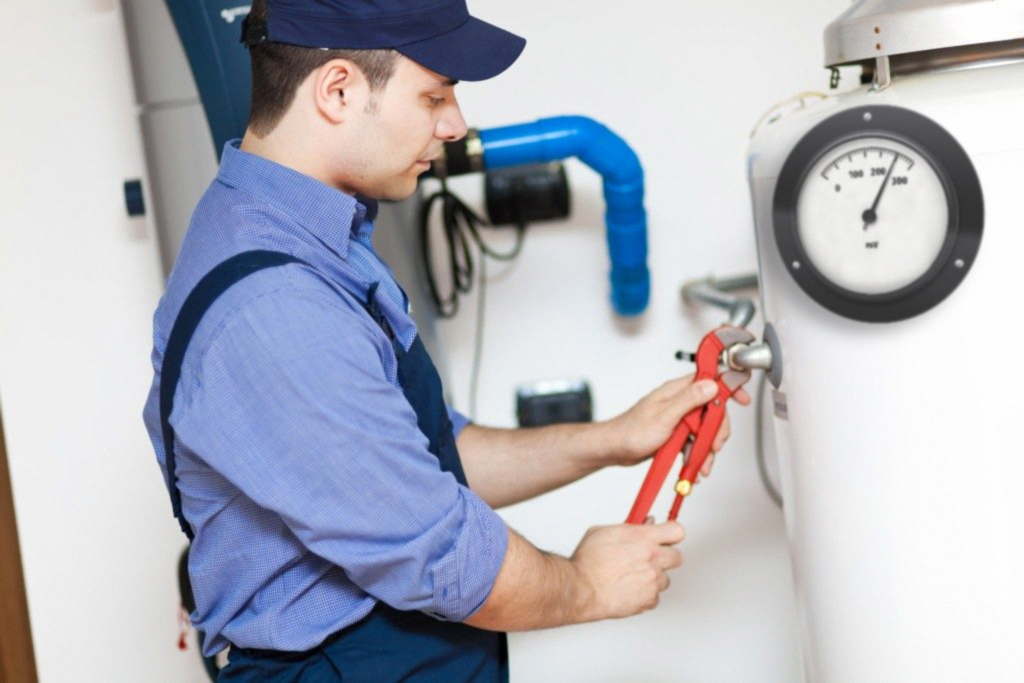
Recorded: 250; mV
